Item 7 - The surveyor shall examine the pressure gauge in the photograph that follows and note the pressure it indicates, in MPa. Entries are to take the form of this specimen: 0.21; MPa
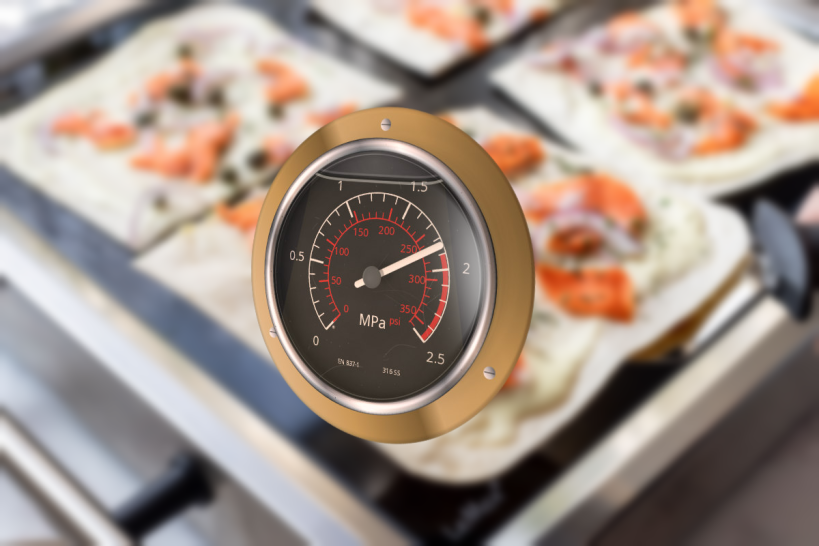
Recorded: 1.85; MPa
